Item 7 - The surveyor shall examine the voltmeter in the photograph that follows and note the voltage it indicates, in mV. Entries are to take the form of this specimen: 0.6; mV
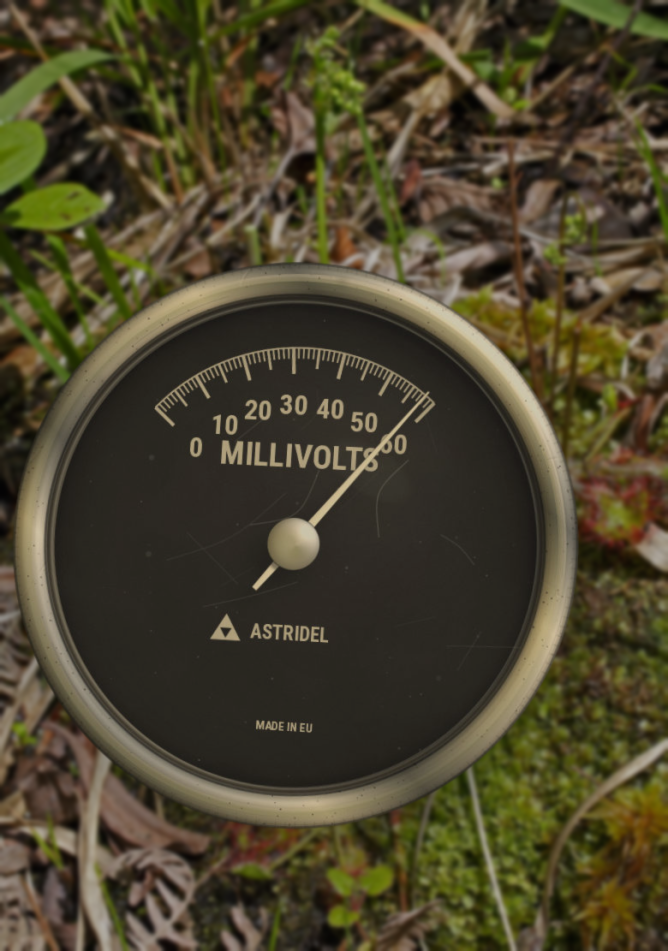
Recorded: 58; mV
